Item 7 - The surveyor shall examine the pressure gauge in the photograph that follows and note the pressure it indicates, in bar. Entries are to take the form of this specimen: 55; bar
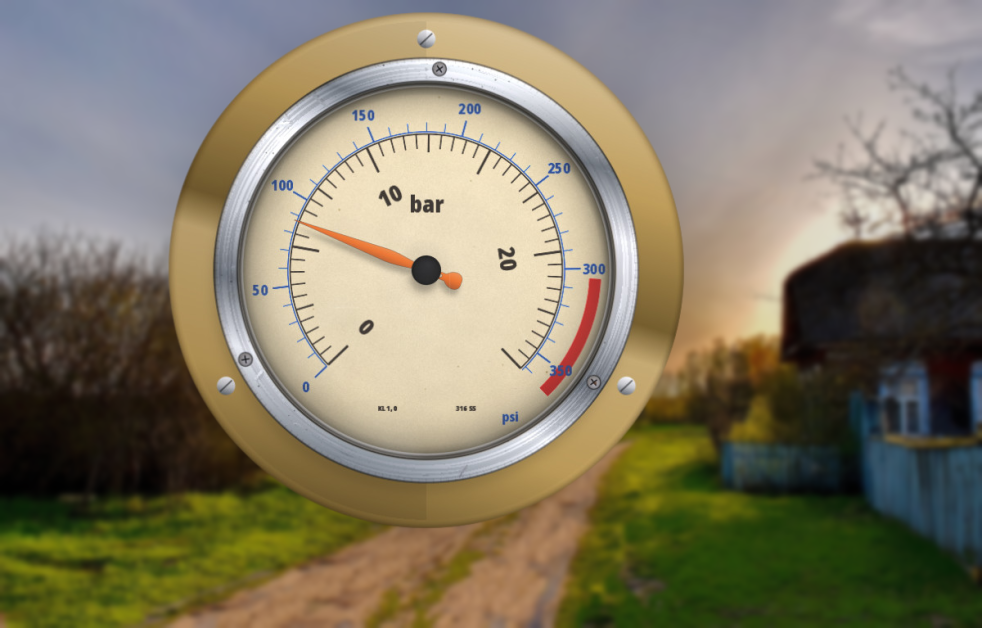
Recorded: 6; bar
